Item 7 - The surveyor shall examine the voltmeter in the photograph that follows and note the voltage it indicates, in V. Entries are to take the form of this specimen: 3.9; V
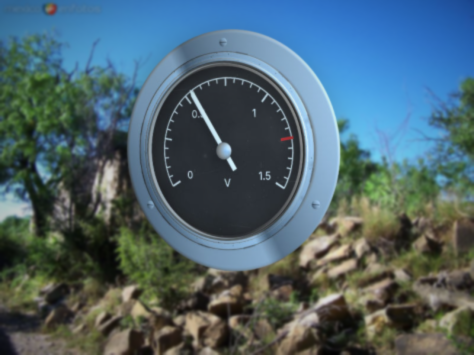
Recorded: 0.55; V
